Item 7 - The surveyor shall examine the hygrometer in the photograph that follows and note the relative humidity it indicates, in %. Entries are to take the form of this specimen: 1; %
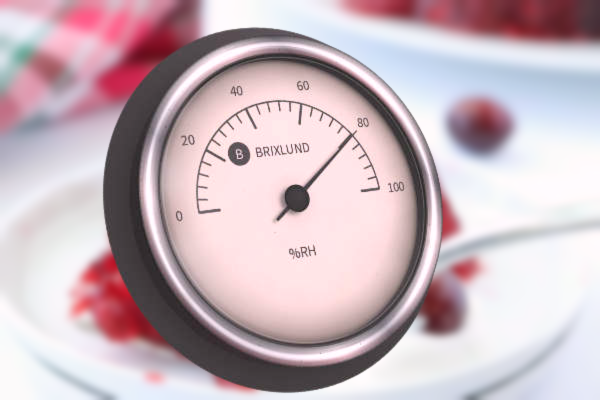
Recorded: 80; %
